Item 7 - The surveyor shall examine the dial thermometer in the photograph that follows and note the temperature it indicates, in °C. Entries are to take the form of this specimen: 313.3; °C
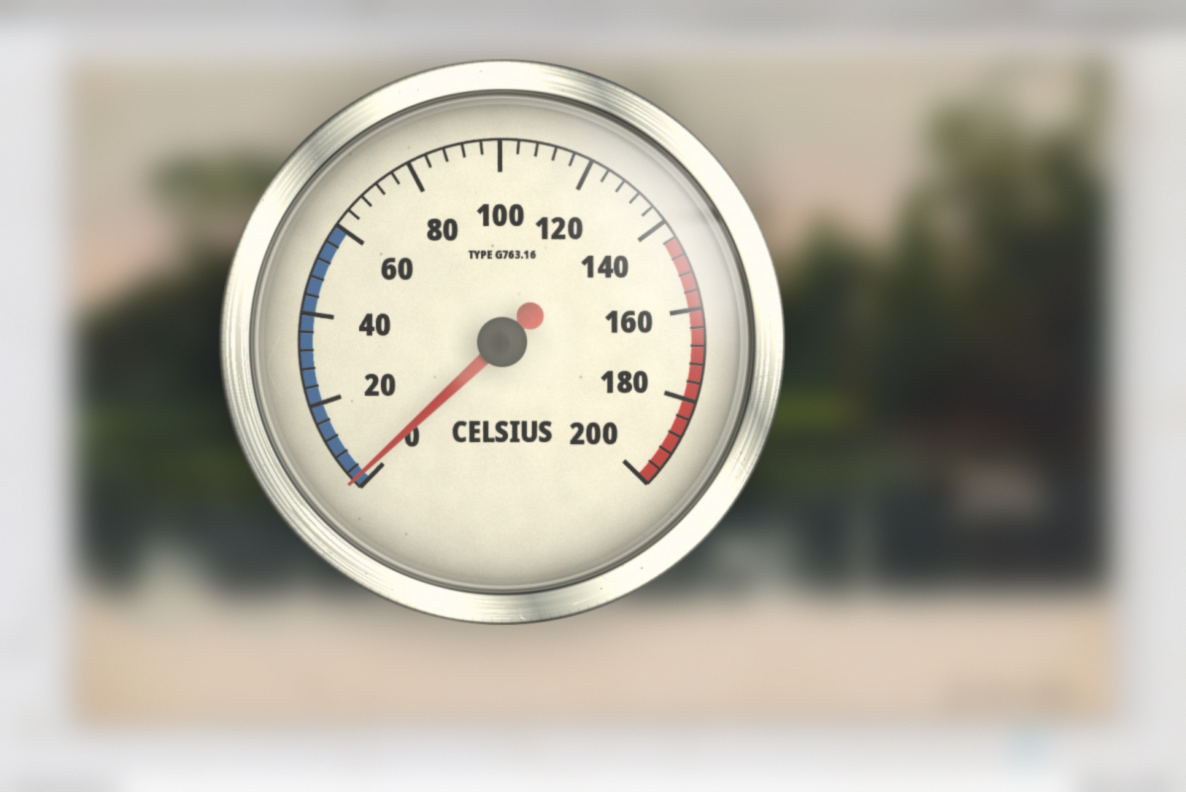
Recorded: 2; °C
